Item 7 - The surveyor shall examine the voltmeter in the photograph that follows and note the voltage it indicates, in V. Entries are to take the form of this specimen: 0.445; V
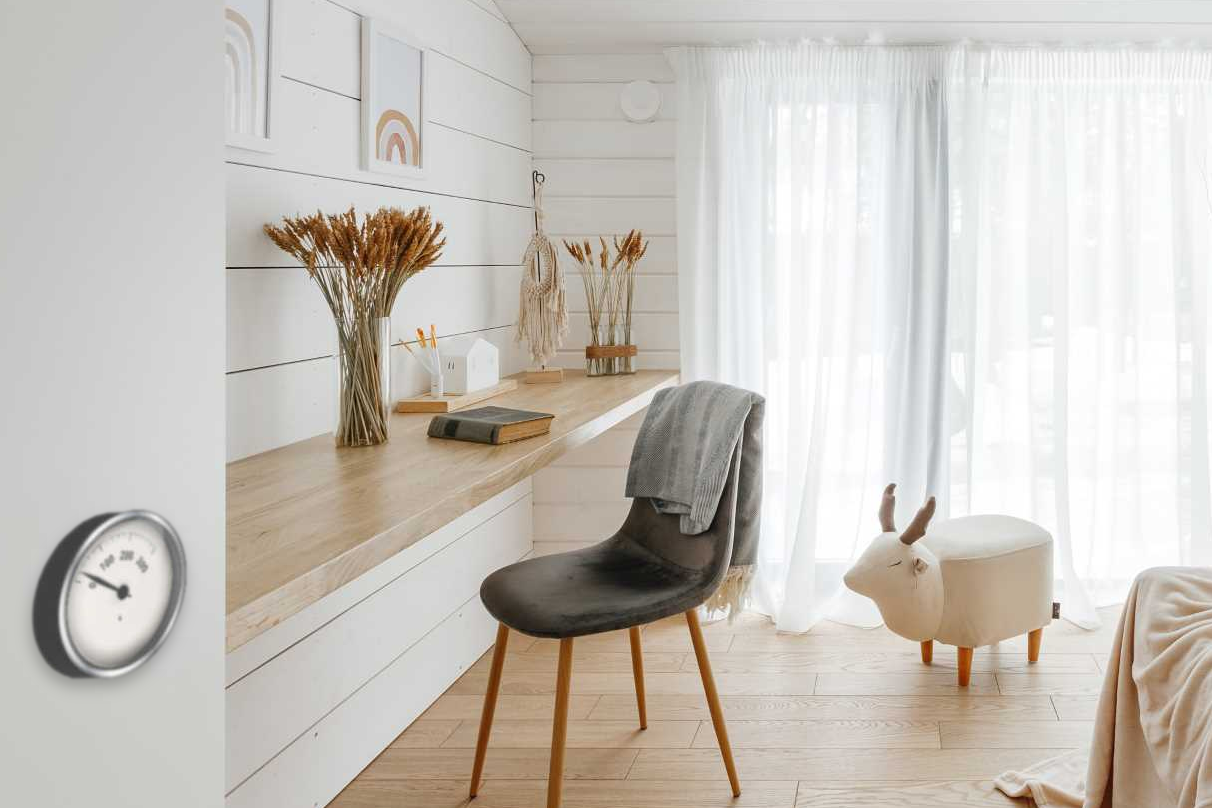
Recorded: 20; V
